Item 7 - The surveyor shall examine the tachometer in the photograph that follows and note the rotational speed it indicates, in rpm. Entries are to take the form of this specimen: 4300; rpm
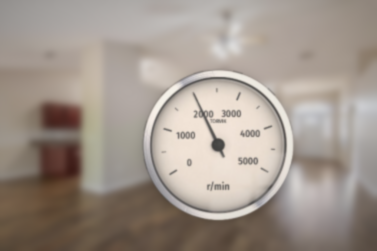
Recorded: 2000; rpm
